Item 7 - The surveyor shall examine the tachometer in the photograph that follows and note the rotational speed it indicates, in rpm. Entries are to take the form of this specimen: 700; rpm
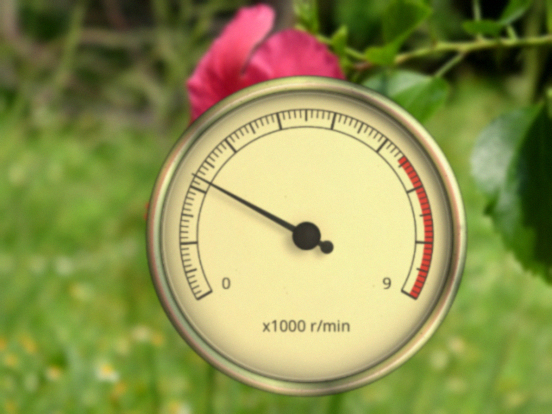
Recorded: 2200; rpm
